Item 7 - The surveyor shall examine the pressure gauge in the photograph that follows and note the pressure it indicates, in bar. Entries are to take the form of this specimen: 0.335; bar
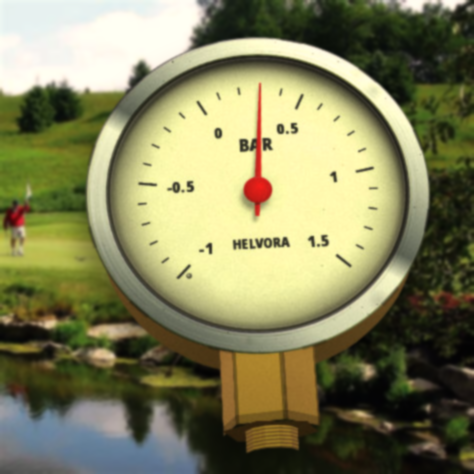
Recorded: 0.3; bar
